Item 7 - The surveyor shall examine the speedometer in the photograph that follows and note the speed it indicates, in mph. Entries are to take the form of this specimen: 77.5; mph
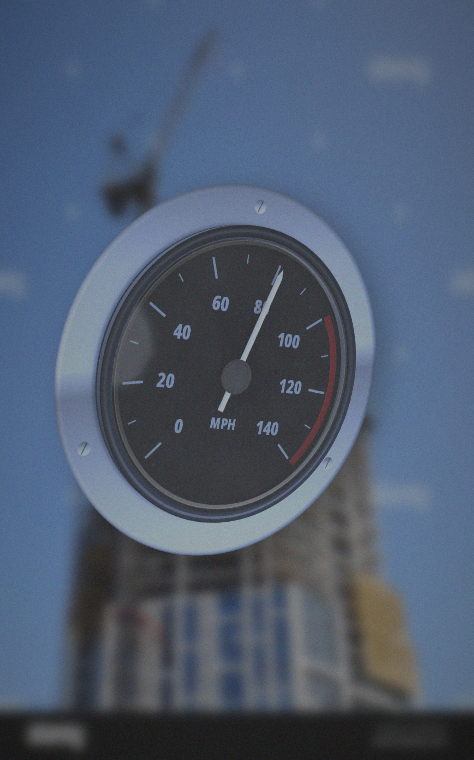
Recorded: 80; mph
